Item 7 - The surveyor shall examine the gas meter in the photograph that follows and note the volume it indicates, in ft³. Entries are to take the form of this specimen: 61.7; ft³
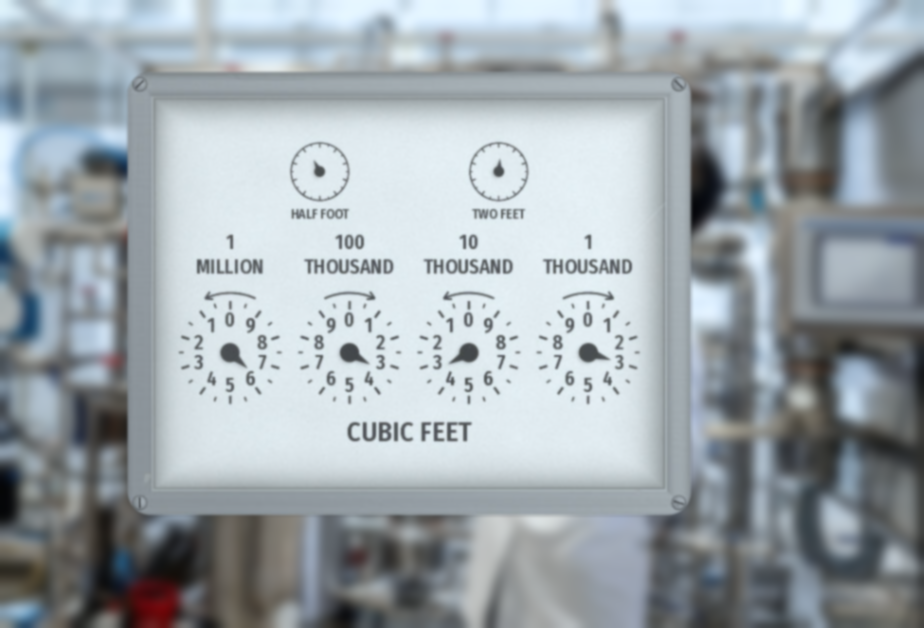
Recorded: 633300; ft³
